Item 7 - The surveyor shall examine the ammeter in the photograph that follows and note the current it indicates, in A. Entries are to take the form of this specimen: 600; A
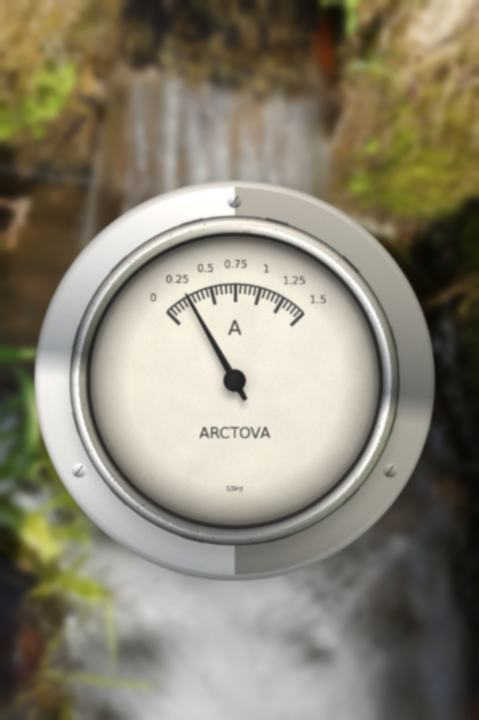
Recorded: 0.25; A
